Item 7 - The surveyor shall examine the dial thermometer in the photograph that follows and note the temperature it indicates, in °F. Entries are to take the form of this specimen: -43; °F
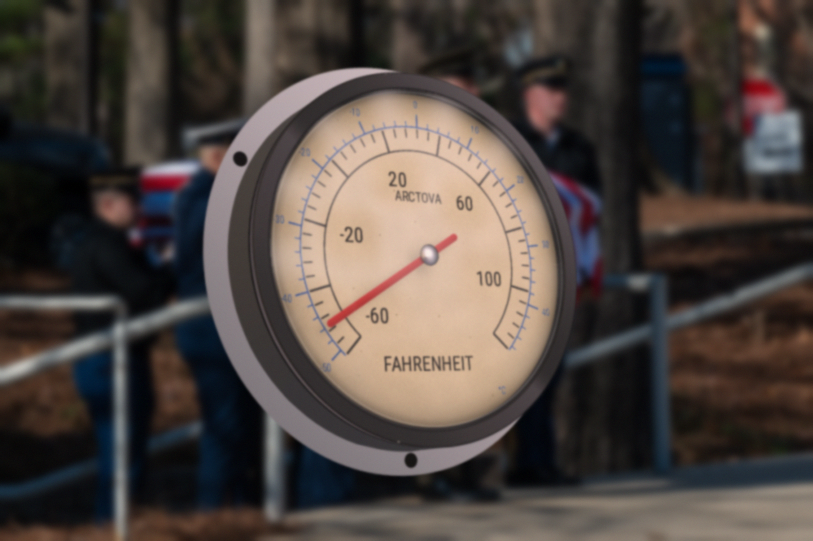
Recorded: -50; °F
